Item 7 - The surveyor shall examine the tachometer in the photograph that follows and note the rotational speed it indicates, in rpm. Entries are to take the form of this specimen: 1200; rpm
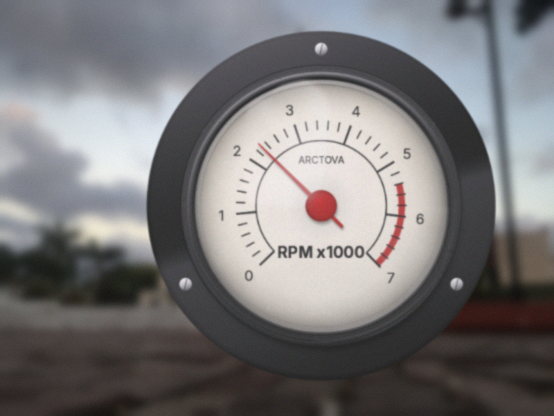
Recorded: 2300; rpm
